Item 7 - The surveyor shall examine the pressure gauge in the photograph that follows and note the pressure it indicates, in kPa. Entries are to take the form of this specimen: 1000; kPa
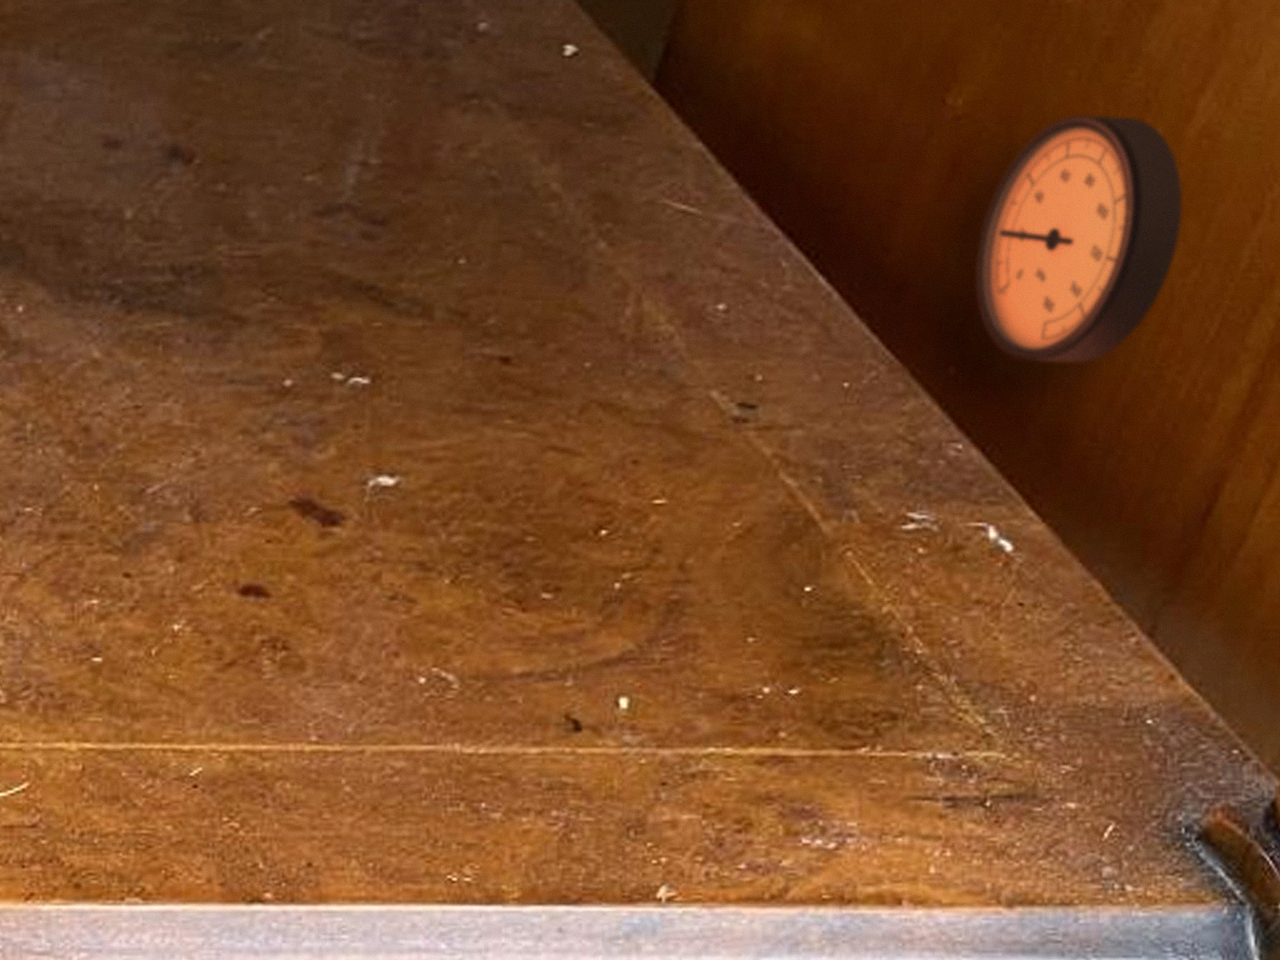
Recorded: 20; kPa
